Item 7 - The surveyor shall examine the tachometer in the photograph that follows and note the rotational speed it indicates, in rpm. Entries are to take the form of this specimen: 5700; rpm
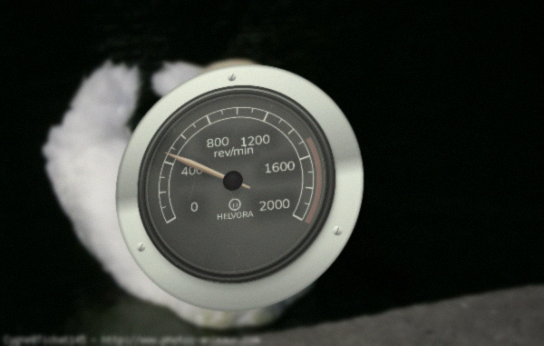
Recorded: 450; rpm
